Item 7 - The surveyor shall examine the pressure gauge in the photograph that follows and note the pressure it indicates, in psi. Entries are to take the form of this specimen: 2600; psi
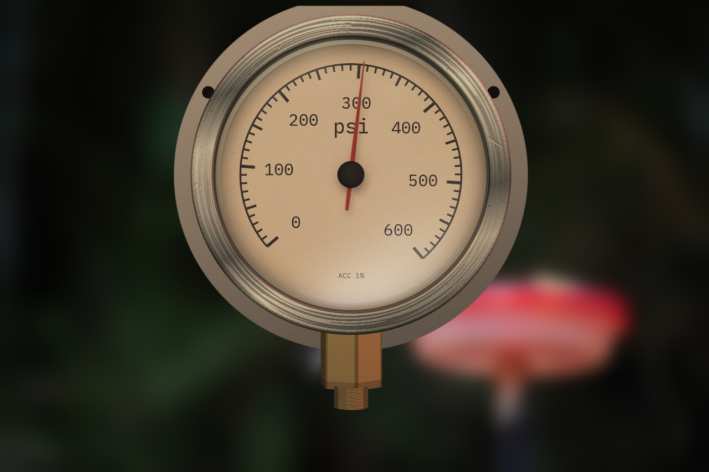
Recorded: 305; psi
